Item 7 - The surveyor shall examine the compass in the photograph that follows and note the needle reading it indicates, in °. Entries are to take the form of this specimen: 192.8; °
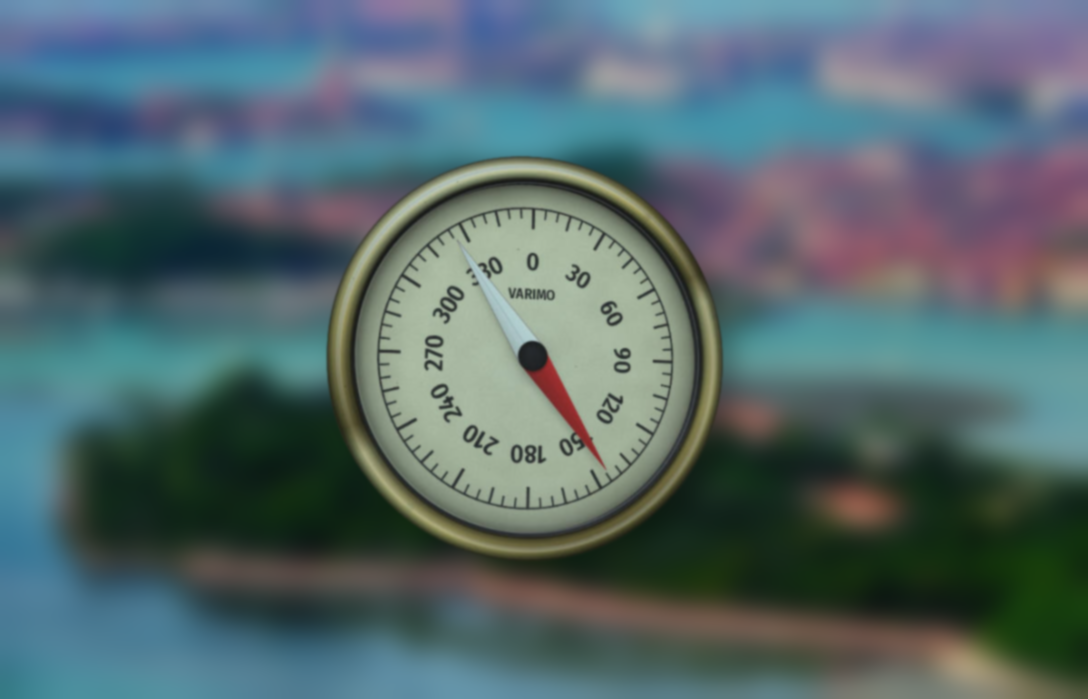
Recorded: 145; °
